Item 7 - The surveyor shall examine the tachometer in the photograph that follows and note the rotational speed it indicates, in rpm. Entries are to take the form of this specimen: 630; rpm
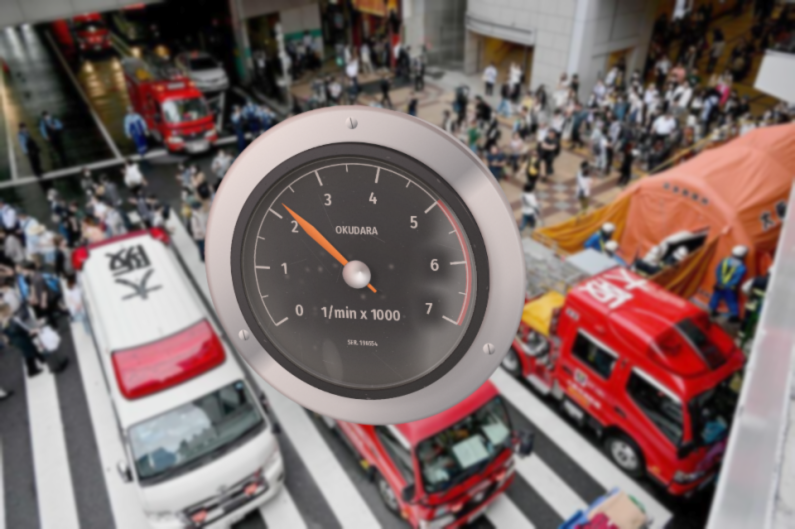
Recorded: 2250; rpm
